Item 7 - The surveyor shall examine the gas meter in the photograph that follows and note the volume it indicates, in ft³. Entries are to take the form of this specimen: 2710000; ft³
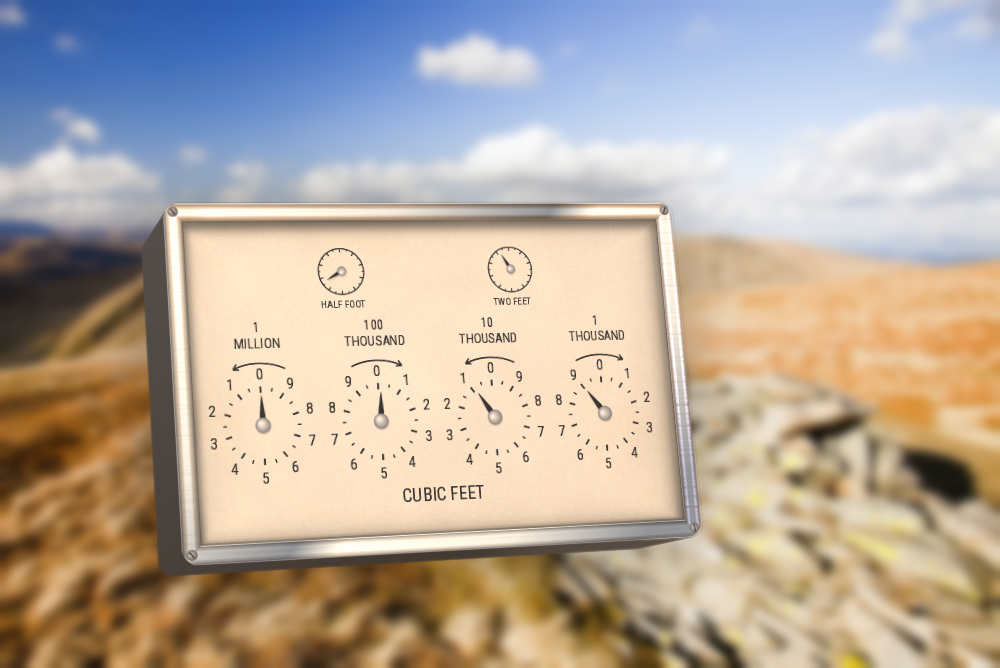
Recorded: 900; ft³
